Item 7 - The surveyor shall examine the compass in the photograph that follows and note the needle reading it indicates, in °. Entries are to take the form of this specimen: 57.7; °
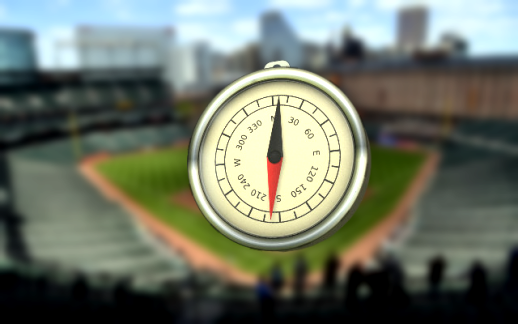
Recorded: 187.5; °
